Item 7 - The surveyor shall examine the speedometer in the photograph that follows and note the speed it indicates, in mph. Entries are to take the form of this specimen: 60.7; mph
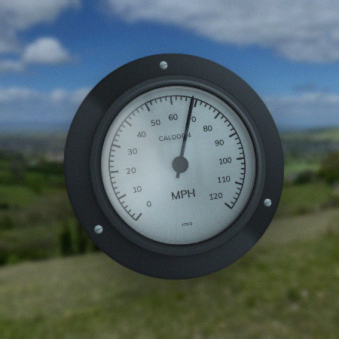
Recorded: 68; mph
